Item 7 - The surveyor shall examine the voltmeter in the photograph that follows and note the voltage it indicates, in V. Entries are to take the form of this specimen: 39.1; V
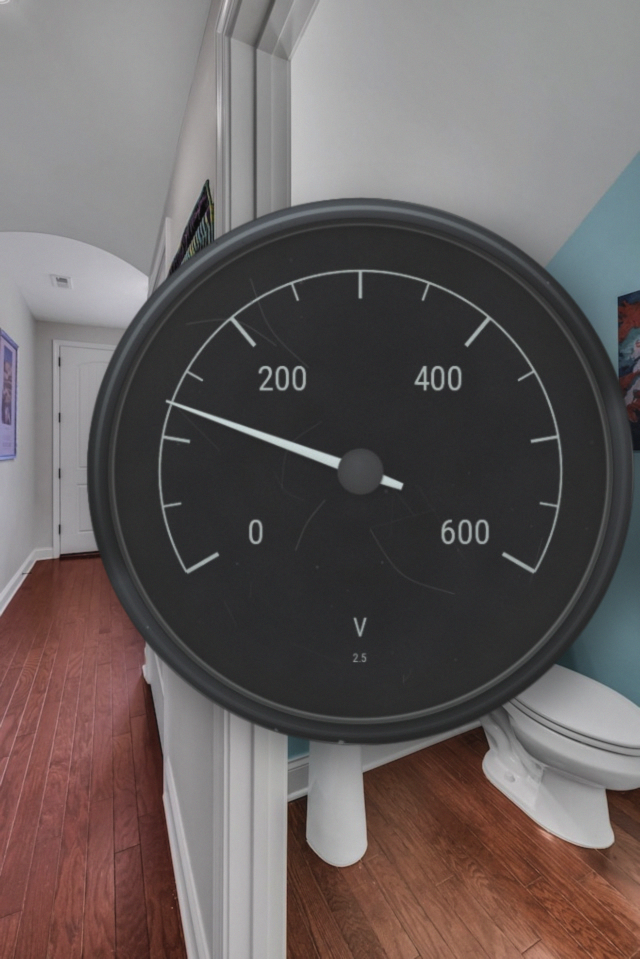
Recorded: 125; V
